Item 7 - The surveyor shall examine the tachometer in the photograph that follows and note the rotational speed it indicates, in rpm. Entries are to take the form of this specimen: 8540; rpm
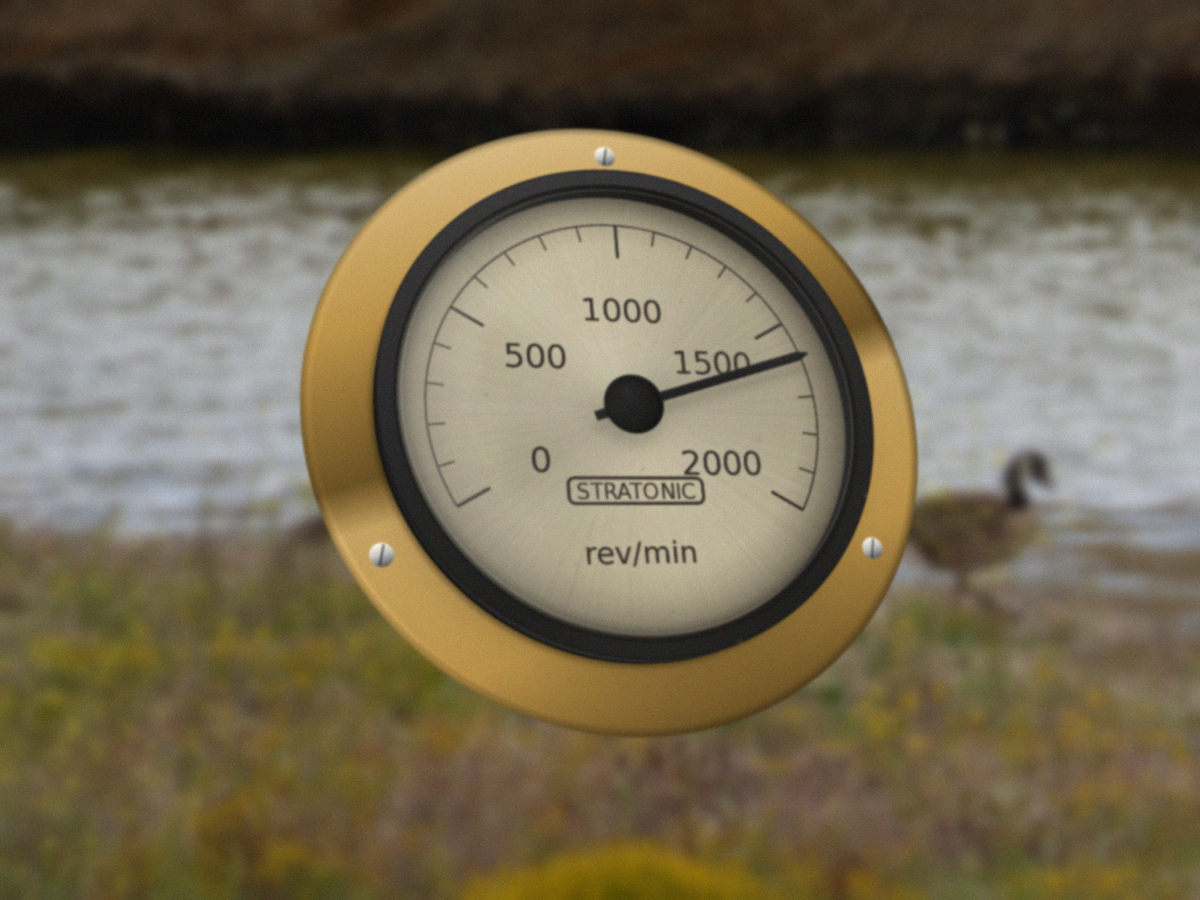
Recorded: 1600; rpm
